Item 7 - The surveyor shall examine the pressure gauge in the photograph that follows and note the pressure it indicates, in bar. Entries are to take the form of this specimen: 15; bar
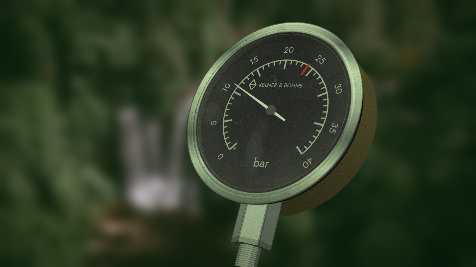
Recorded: 11; bar
